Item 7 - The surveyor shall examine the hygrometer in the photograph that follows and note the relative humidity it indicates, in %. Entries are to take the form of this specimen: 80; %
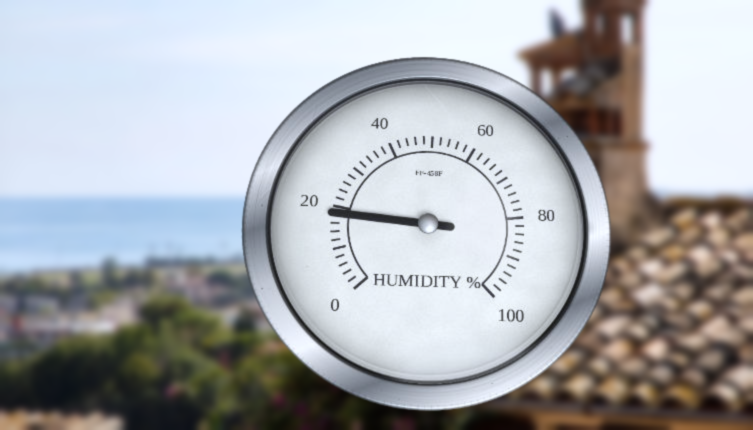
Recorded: 18; %
